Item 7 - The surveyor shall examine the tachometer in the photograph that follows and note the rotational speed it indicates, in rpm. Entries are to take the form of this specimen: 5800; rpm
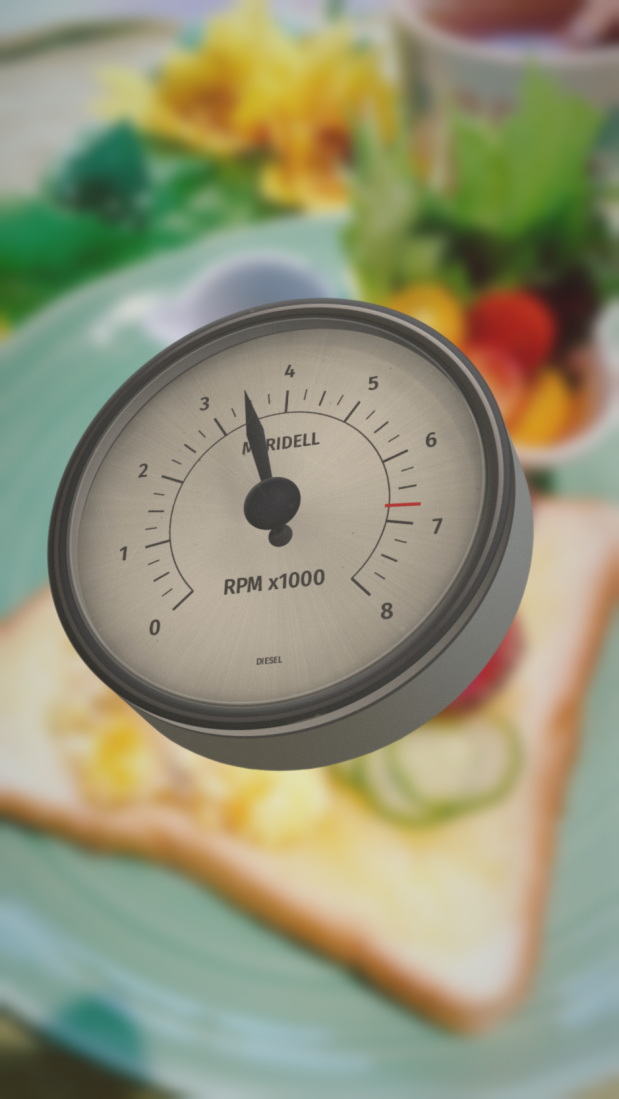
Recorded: 3500; rpm
